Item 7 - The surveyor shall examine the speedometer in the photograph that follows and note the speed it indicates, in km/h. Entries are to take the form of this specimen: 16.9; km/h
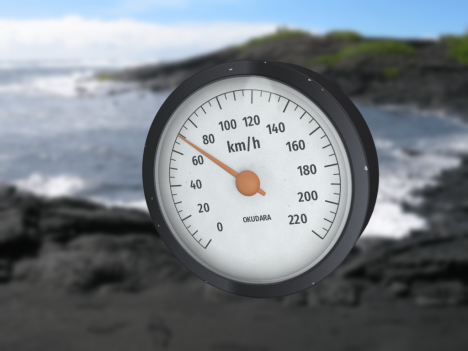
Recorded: 70; km/h
